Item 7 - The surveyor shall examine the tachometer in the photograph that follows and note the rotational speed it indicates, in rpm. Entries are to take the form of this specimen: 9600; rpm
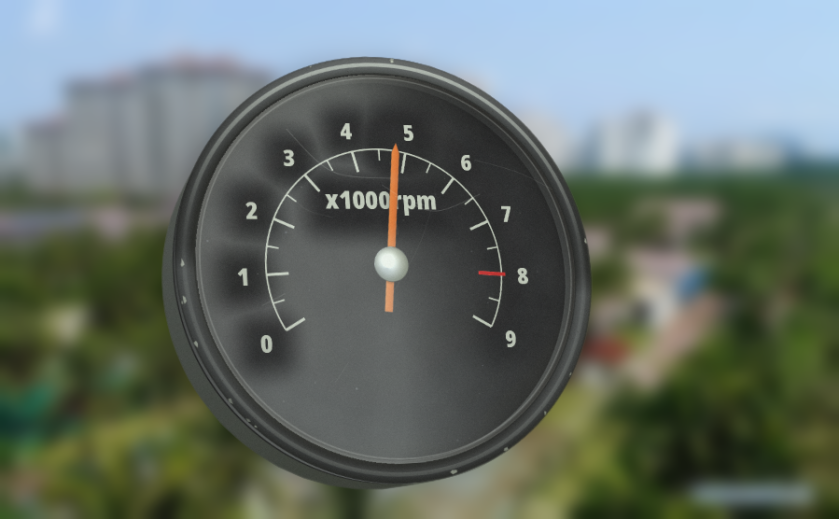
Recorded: 4750; rpm
